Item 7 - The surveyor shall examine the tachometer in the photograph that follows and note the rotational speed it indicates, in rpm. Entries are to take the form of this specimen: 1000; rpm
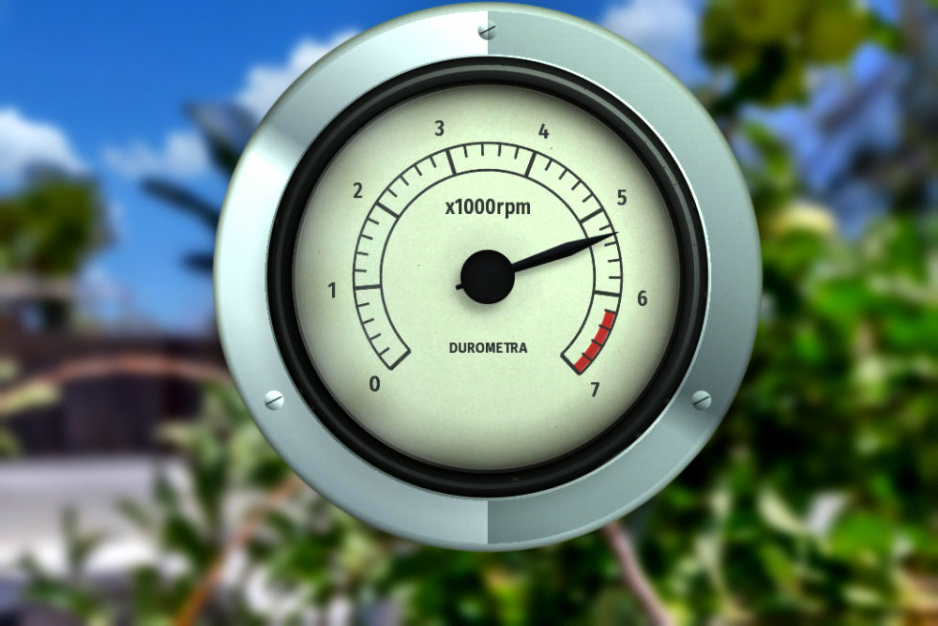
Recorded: 5300; rpm
